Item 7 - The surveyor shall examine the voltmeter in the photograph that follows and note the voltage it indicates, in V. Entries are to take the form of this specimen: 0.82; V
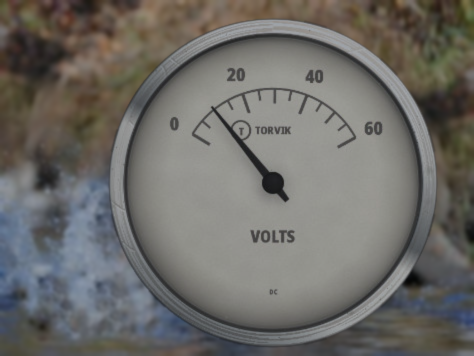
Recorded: 10; V
